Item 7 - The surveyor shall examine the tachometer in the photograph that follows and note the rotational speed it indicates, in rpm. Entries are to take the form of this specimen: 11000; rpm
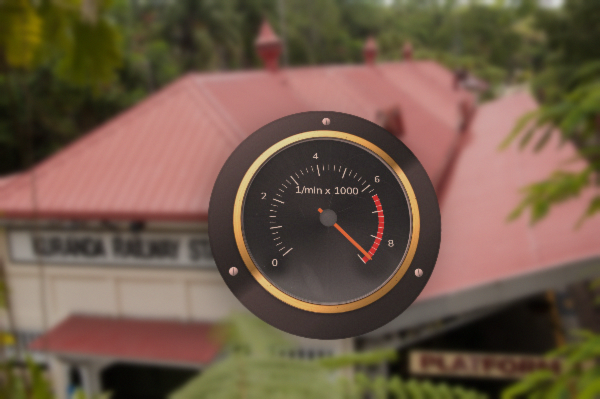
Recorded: 8800; rpm
